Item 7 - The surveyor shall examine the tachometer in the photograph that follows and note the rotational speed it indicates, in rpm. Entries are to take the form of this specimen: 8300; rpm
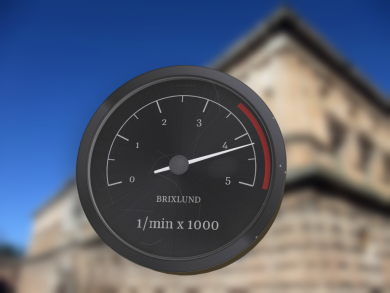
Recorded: 4250; rpm
